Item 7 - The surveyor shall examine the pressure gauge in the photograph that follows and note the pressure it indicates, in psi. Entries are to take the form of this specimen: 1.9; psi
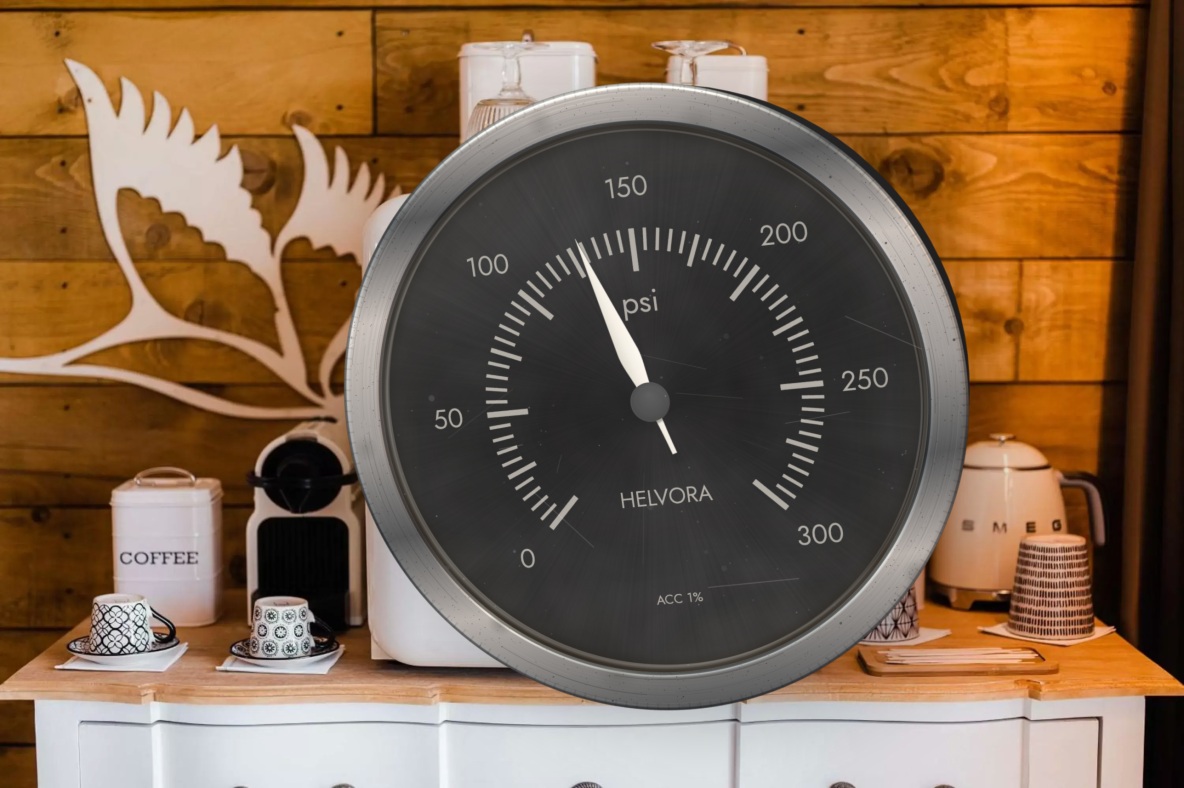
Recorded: 130; psi
